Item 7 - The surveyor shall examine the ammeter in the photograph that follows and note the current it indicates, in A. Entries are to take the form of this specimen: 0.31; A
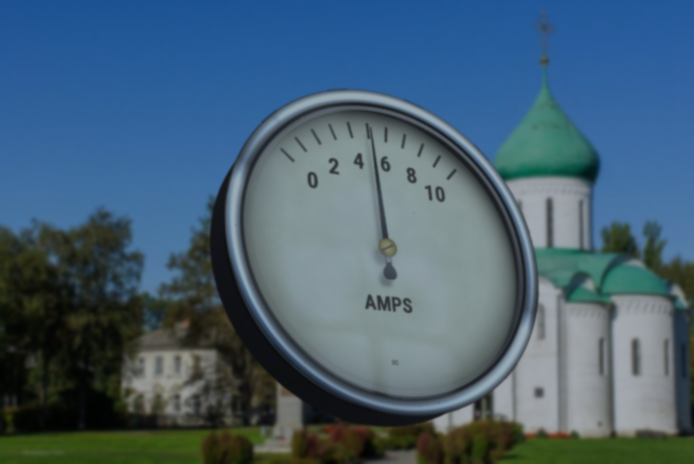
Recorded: 5; A
